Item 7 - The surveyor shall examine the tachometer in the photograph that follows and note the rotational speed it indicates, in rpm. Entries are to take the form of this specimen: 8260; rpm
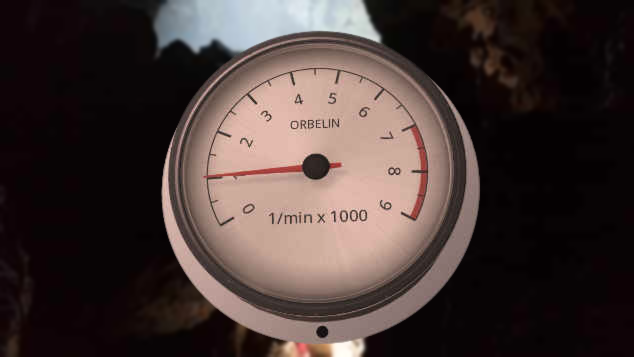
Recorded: 1000; rpm
